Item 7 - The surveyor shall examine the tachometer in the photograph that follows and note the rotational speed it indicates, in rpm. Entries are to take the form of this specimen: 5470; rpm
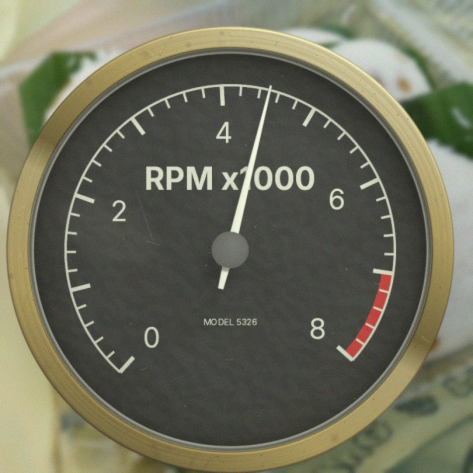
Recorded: 4500; rpm
